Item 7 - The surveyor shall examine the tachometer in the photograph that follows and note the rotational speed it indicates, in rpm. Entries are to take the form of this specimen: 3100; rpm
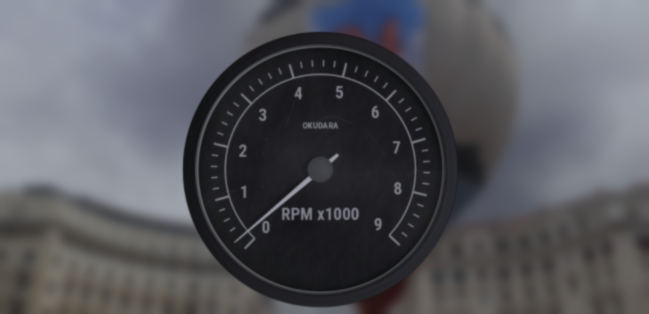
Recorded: 200; rpm
